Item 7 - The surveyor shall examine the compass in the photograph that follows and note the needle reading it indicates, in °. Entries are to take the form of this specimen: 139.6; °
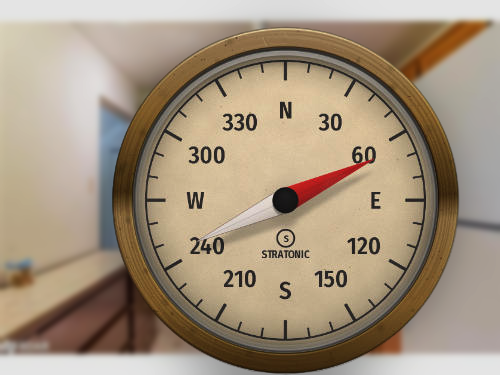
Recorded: 65; °
